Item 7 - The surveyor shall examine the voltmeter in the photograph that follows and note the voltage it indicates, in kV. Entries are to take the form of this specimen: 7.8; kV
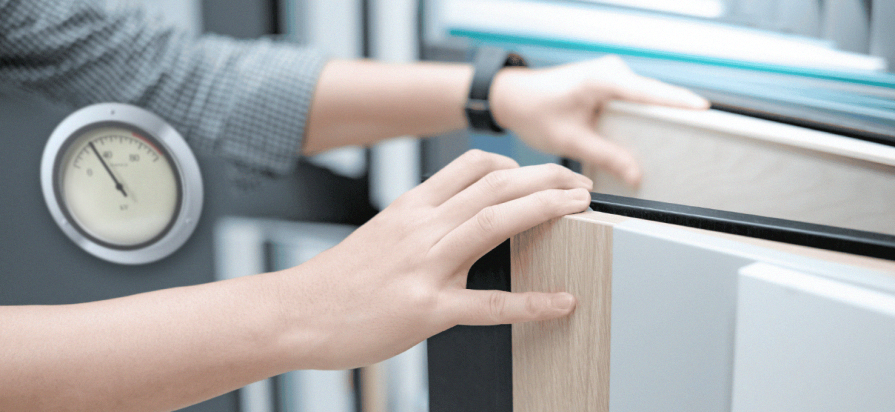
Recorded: 30; kV
